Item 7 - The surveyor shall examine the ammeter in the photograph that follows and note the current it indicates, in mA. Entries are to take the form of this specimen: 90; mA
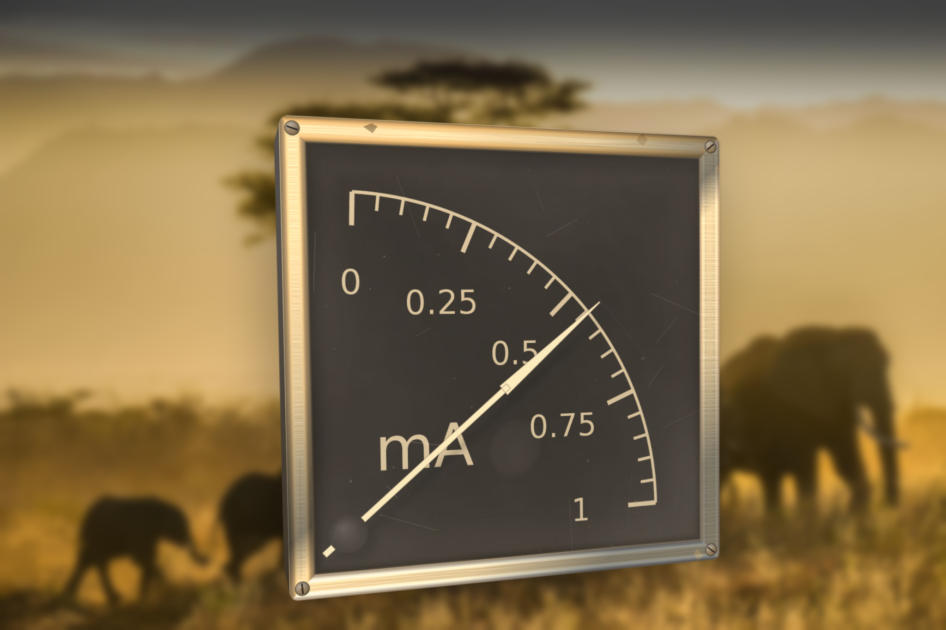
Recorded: 0.55; mA
